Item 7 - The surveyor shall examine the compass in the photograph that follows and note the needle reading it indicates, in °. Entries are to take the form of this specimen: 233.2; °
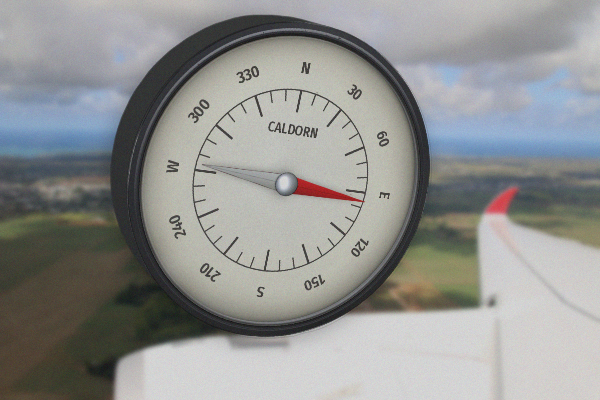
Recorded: 95; °
